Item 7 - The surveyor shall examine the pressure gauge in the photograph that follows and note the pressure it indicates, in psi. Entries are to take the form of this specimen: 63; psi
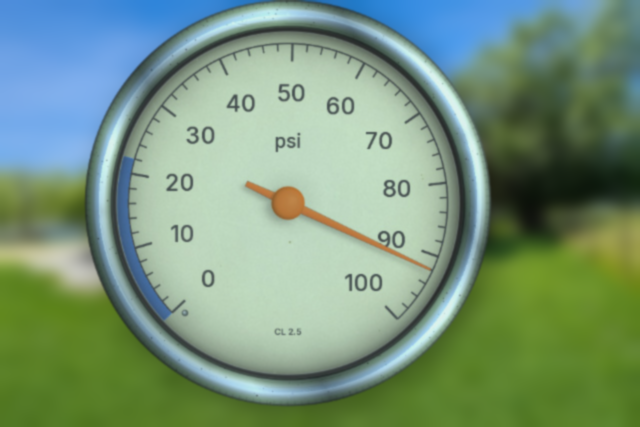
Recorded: 92; psi
